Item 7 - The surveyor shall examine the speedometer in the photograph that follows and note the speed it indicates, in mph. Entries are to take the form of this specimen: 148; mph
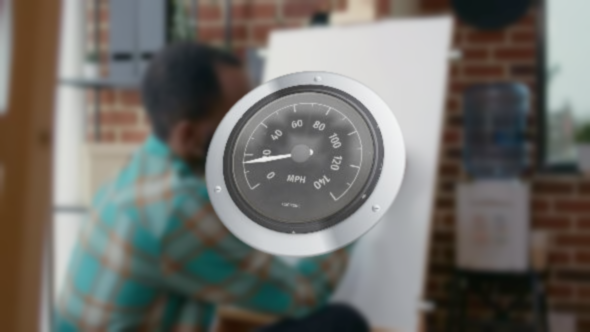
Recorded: 15; mph
